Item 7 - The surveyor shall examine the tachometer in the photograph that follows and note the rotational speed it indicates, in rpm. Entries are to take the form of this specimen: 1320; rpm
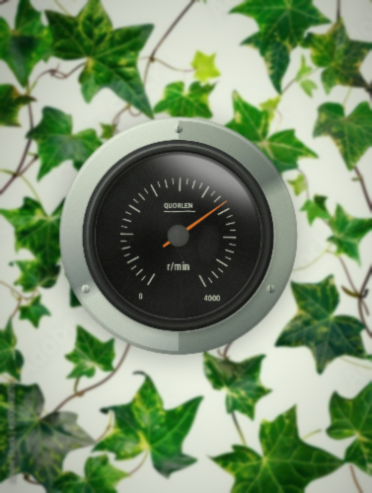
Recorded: 2700; rpm
